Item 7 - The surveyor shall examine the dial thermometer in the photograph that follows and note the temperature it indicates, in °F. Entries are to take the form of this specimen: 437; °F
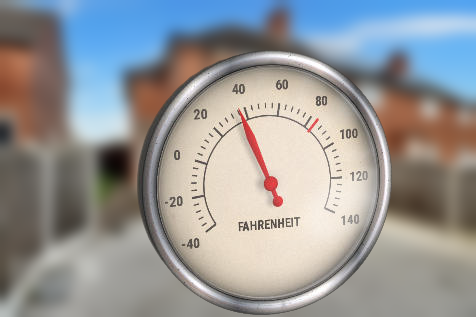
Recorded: 36; °F
